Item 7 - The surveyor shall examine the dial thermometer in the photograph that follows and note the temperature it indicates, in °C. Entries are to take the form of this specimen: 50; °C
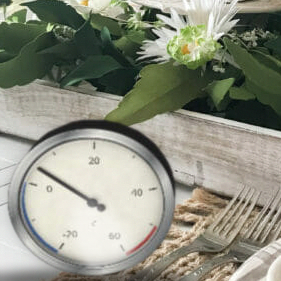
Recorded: 5; °C
